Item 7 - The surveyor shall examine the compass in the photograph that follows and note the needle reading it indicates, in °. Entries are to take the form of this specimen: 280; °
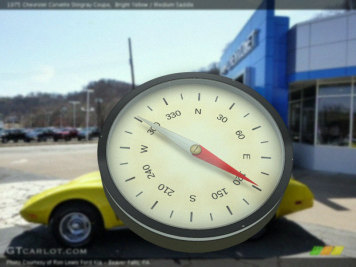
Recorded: 120; °
